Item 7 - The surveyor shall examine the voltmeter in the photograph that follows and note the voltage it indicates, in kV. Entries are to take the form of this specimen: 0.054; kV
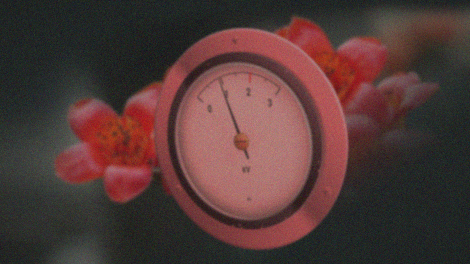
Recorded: 1; kV
